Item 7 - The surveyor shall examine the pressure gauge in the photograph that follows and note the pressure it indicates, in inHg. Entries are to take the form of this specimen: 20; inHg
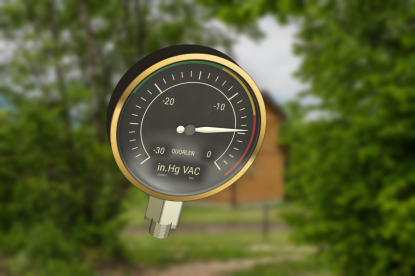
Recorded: -5.5; inHg
